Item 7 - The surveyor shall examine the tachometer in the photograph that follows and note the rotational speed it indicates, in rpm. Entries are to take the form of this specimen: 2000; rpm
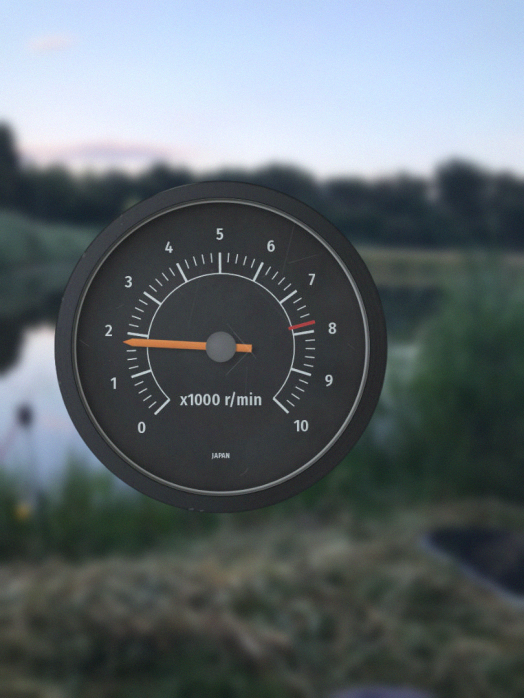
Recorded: 1800; rpm
